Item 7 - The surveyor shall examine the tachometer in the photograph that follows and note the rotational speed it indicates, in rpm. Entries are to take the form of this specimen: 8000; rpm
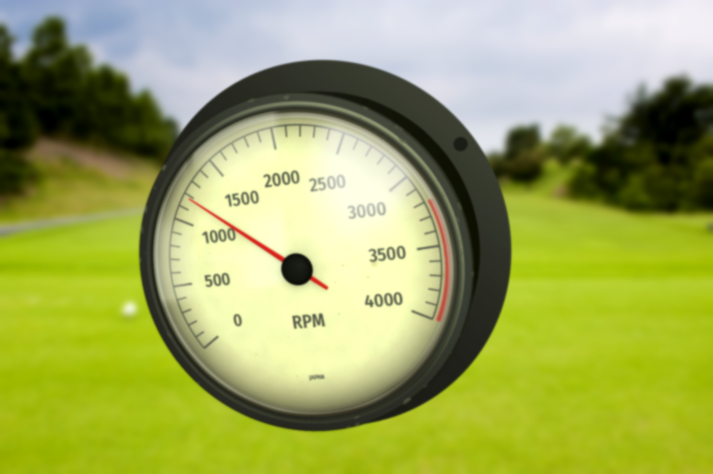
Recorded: 1200; rpm
